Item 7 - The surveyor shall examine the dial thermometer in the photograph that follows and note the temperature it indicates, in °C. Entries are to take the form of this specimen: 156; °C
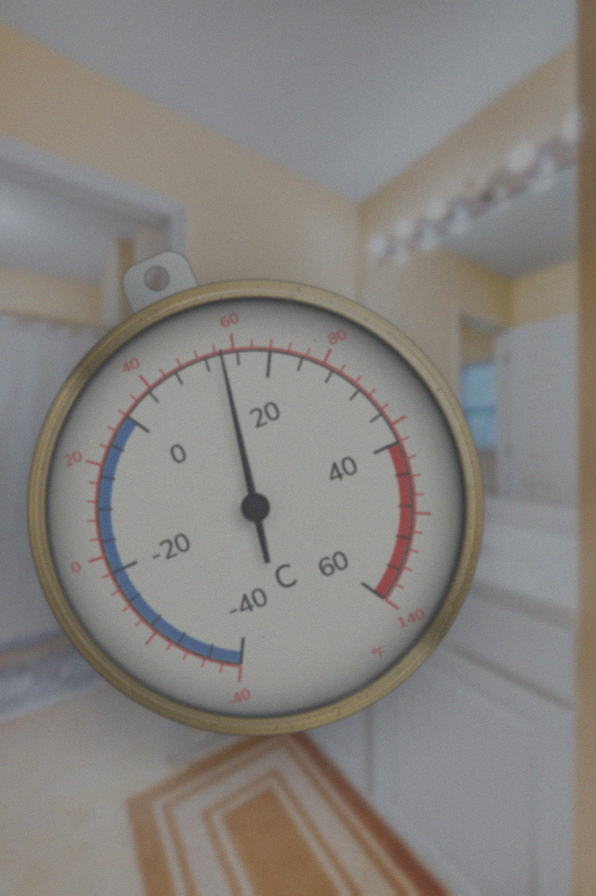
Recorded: 14; °C
